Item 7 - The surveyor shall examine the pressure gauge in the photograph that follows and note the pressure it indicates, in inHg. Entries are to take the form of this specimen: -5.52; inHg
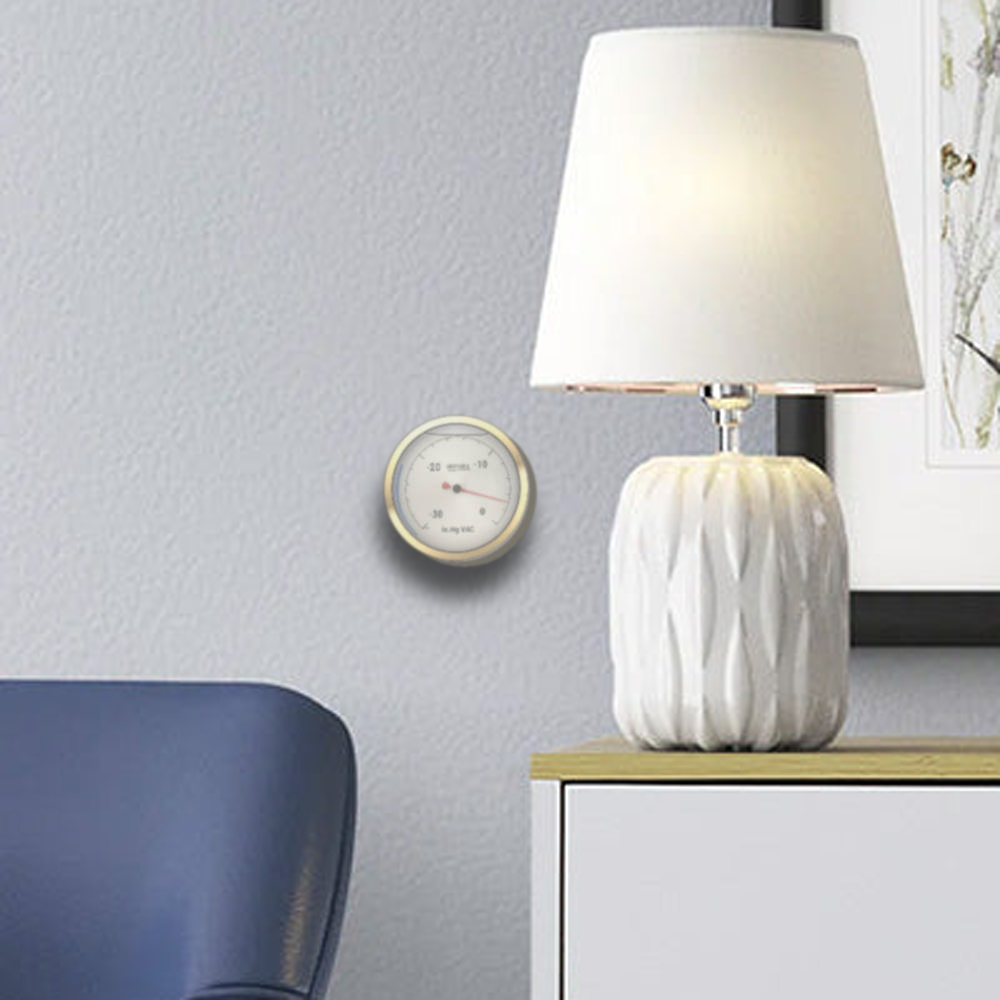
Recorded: -3; inHg
